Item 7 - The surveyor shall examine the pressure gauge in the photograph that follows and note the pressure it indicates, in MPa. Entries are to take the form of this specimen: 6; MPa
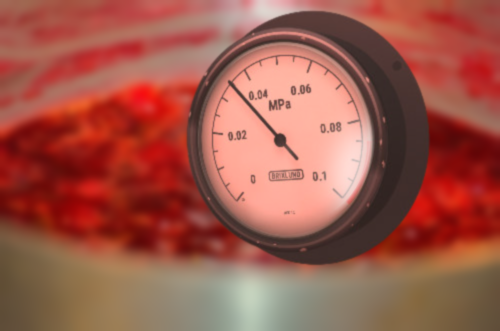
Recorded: 0.035; MPa
